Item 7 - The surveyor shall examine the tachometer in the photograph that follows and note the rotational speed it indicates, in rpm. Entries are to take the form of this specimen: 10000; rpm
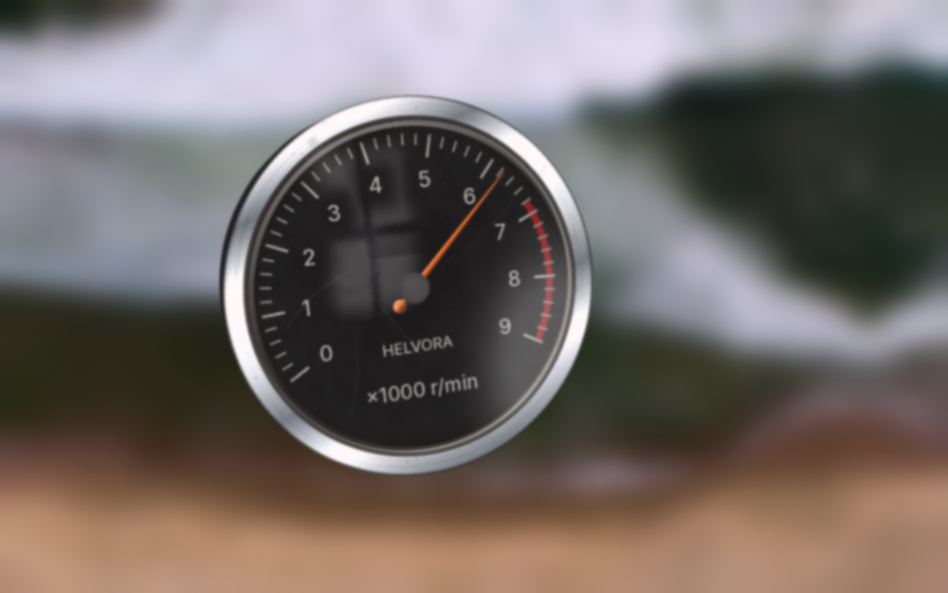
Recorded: 6200; rpm
